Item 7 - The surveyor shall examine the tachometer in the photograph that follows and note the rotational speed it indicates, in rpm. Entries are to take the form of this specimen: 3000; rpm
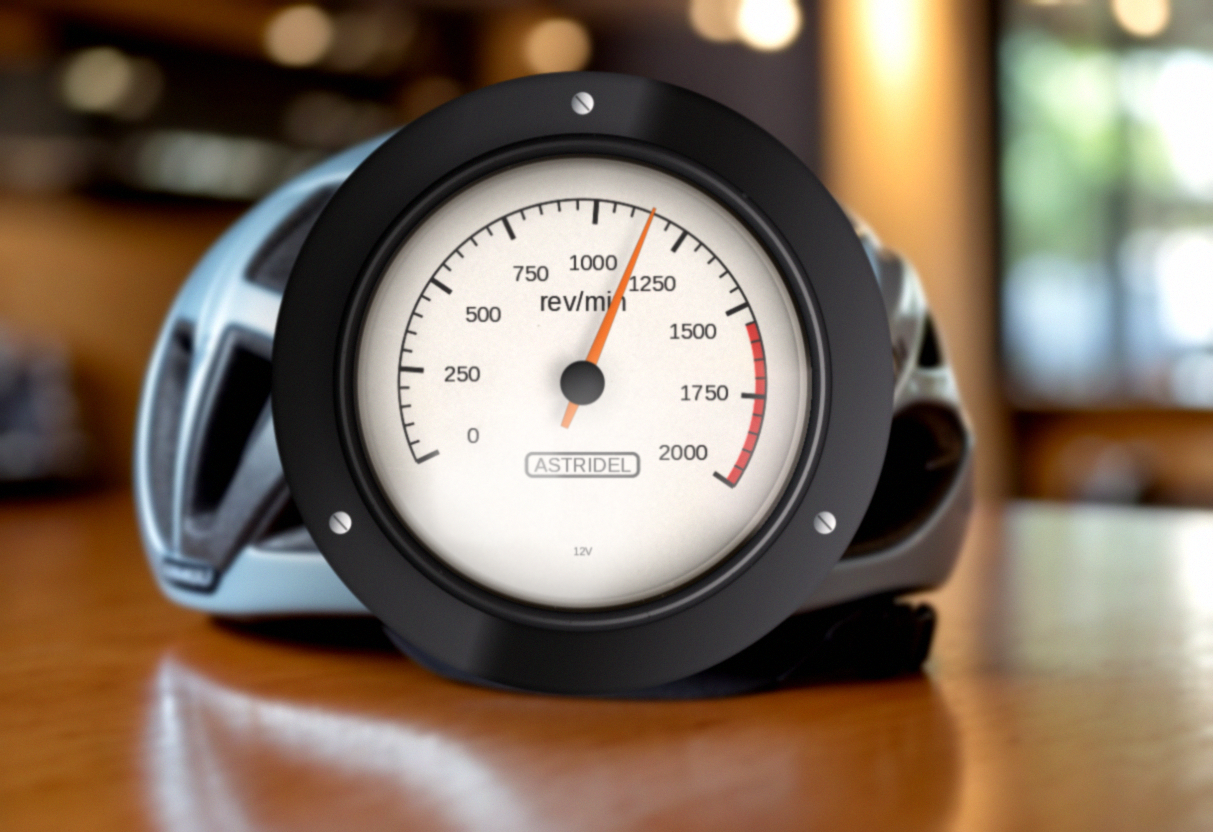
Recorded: 1150; rpm
